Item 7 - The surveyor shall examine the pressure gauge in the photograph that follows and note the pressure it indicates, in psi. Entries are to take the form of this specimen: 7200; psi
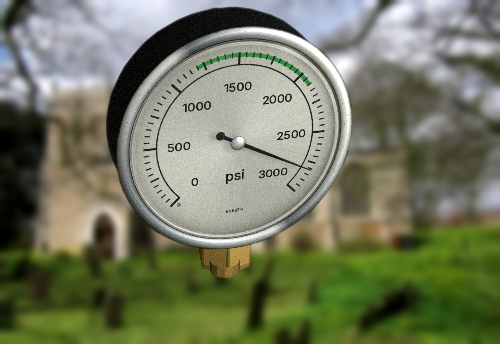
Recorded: 2800; psi
